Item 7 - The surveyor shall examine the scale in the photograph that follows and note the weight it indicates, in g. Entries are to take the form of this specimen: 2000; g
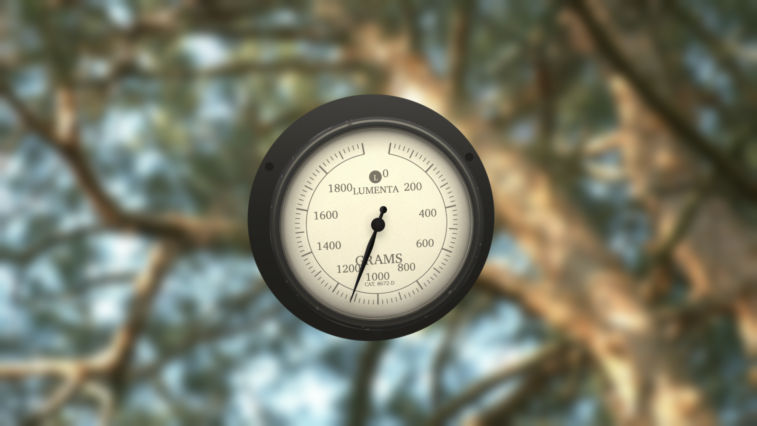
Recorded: 1120; g
